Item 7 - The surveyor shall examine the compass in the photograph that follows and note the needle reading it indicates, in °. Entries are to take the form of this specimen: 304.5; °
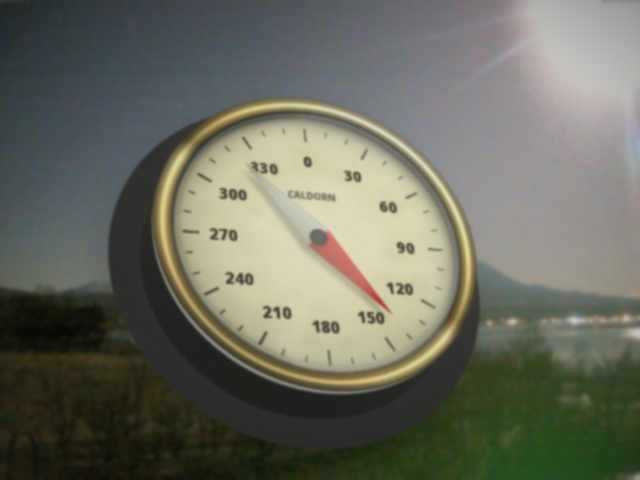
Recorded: 140; °
